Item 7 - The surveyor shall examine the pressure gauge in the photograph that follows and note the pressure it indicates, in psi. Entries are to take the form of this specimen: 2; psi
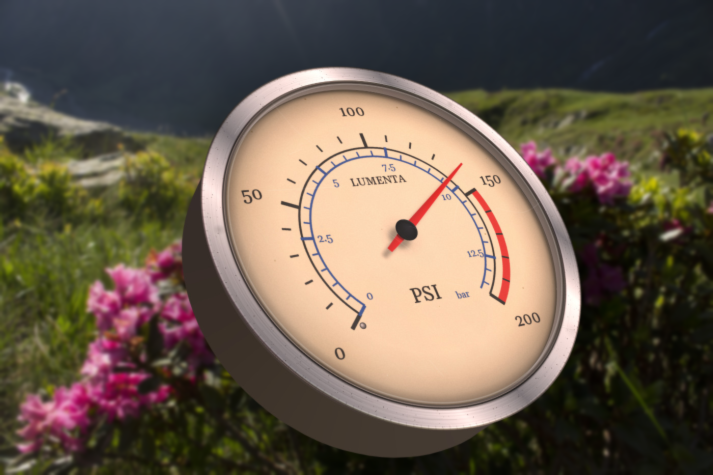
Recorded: 140; psi
